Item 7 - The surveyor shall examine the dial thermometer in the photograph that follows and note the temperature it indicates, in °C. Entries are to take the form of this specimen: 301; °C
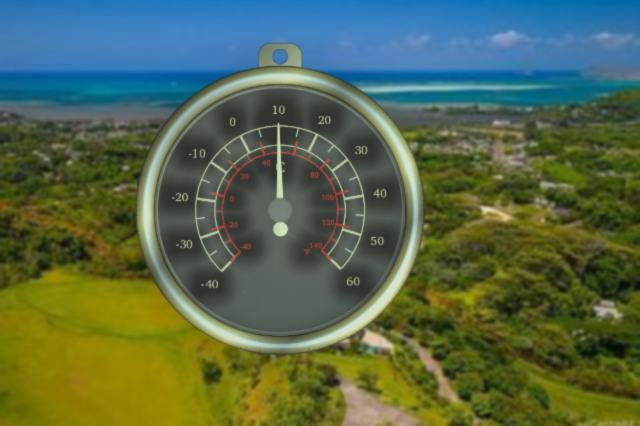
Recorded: 10; °C
